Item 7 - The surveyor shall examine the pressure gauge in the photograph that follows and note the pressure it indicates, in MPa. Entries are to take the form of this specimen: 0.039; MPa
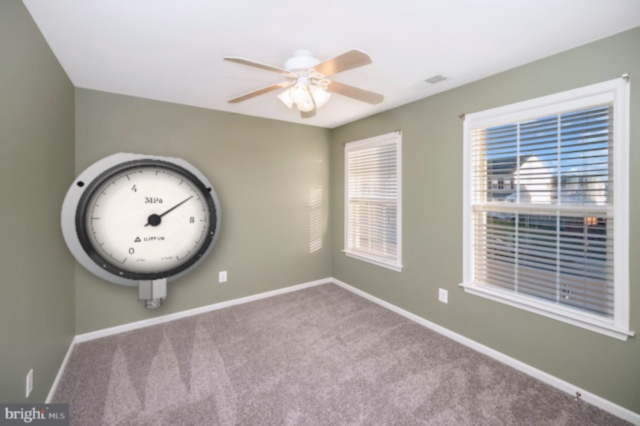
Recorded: 6.75; MPa
